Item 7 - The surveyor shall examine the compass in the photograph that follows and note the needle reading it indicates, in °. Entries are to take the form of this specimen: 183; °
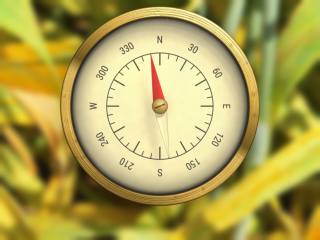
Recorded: 350; °
